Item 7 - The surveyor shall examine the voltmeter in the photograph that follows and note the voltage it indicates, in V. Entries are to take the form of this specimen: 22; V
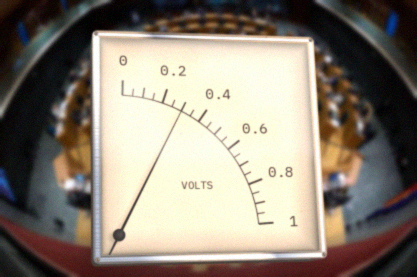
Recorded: 0.3; V
